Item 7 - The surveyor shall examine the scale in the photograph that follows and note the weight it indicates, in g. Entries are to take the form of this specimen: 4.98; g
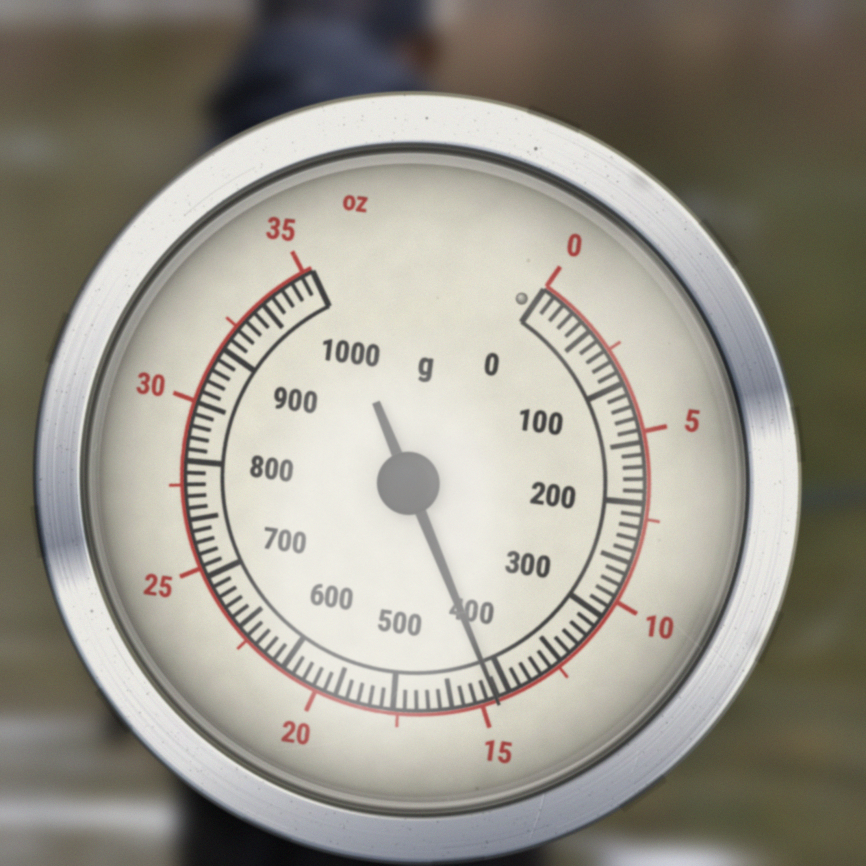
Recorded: 410; g
